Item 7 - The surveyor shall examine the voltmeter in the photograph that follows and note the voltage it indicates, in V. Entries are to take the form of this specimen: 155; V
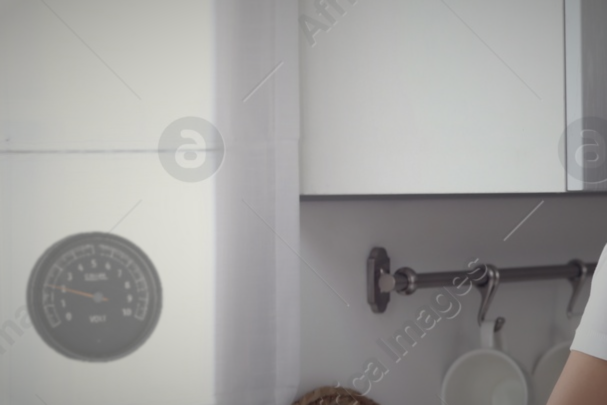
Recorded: 2; V
